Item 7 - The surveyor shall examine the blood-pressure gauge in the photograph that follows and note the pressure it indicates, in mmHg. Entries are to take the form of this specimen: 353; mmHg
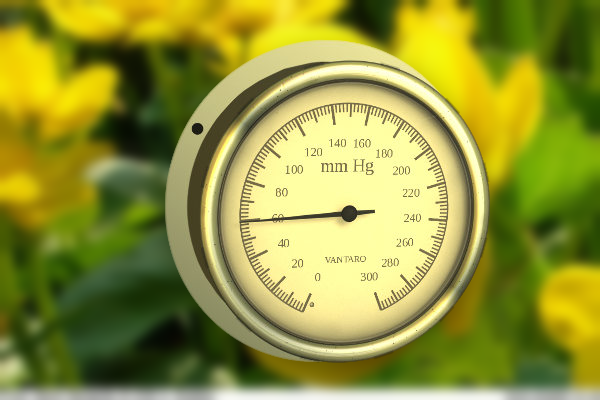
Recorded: 60; mmHg
